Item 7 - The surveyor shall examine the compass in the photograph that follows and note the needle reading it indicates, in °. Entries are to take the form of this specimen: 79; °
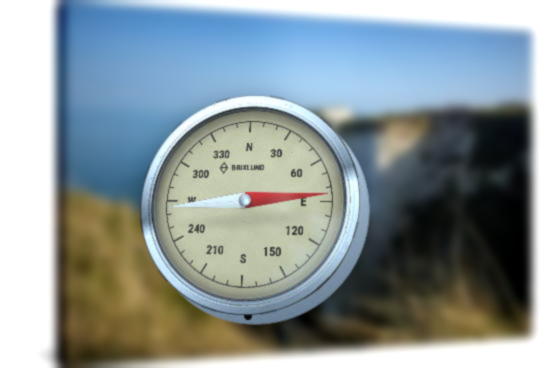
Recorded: 85; °
